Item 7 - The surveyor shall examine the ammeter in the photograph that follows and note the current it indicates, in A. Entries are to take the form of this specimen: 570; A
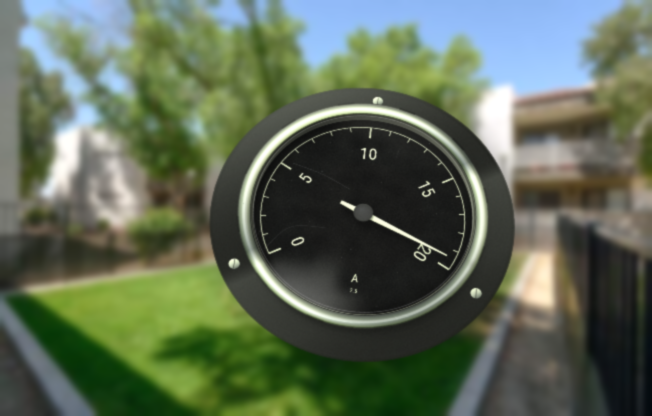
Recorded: 19.5; A
